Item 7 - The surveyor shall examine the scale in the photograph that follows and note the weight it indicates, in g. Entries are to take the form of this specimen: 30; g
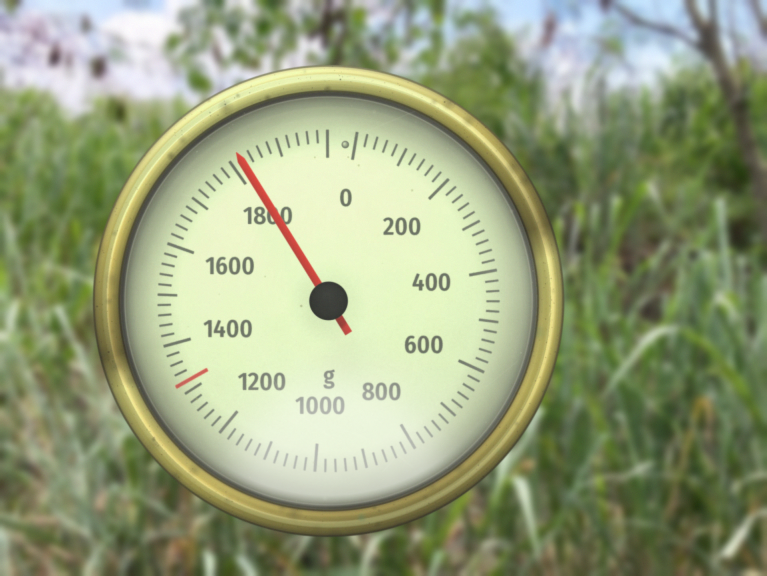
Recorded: 1820; g
